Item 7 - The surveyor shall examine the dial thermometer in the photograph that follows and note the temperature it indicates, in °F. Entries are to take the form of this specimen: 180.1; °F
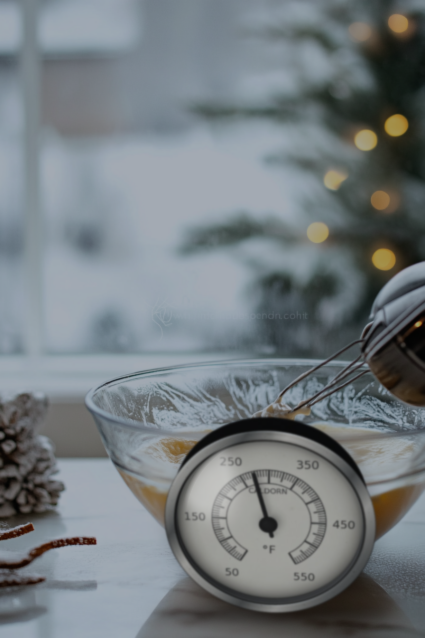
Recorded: 275; °F
